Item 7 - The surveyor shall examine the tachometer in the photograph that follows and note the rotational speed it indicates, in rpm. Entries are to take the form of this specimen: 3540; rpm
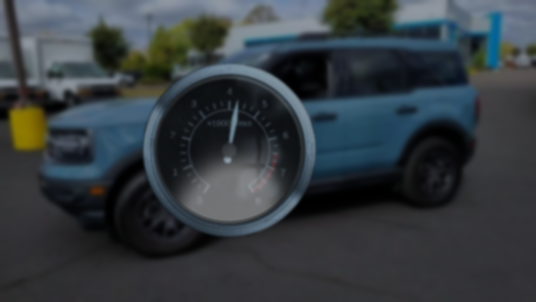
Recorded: 4250; rpm
